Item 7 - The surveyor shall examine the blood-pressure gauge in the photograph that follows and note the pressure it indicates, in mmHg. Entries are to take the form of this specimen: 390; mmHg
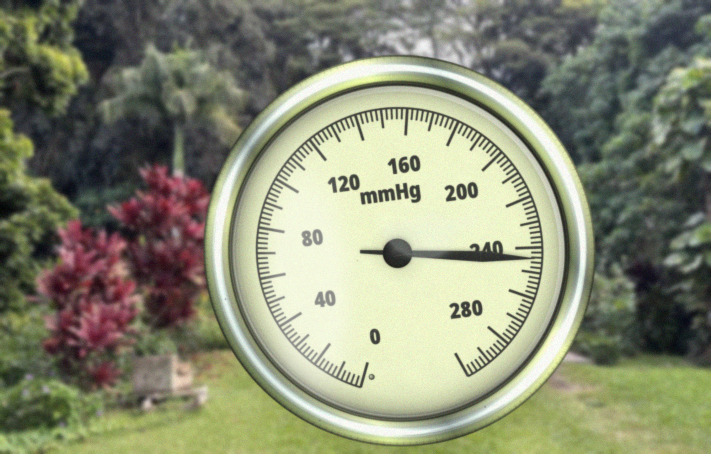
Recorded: 244; mmHg
